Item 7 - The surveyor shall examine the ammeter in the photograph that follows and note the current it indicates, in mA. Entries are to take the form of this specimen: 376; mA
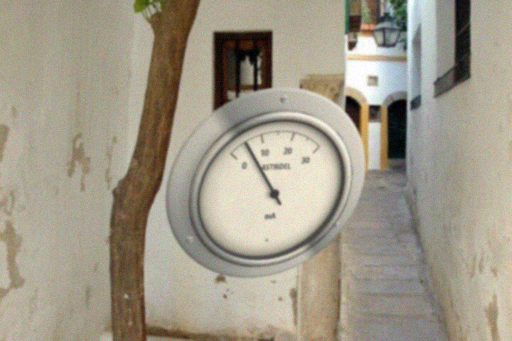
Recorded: 5; mA
